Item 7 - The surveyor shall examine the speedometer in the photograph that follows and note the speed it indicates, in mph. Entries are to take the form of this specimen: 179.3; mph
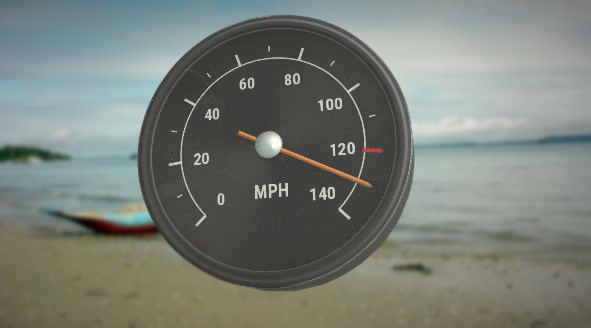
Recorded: 130; mph
